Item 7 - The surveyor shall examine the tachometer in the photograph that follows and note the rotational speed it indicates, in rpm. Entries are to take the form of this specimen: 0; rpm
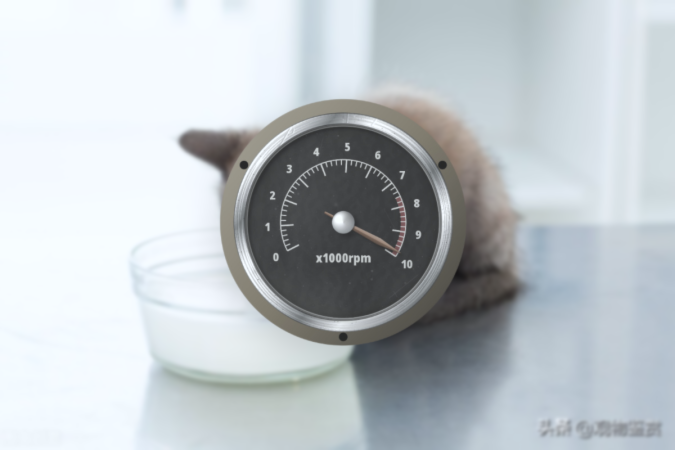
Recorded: 9800; rpm
